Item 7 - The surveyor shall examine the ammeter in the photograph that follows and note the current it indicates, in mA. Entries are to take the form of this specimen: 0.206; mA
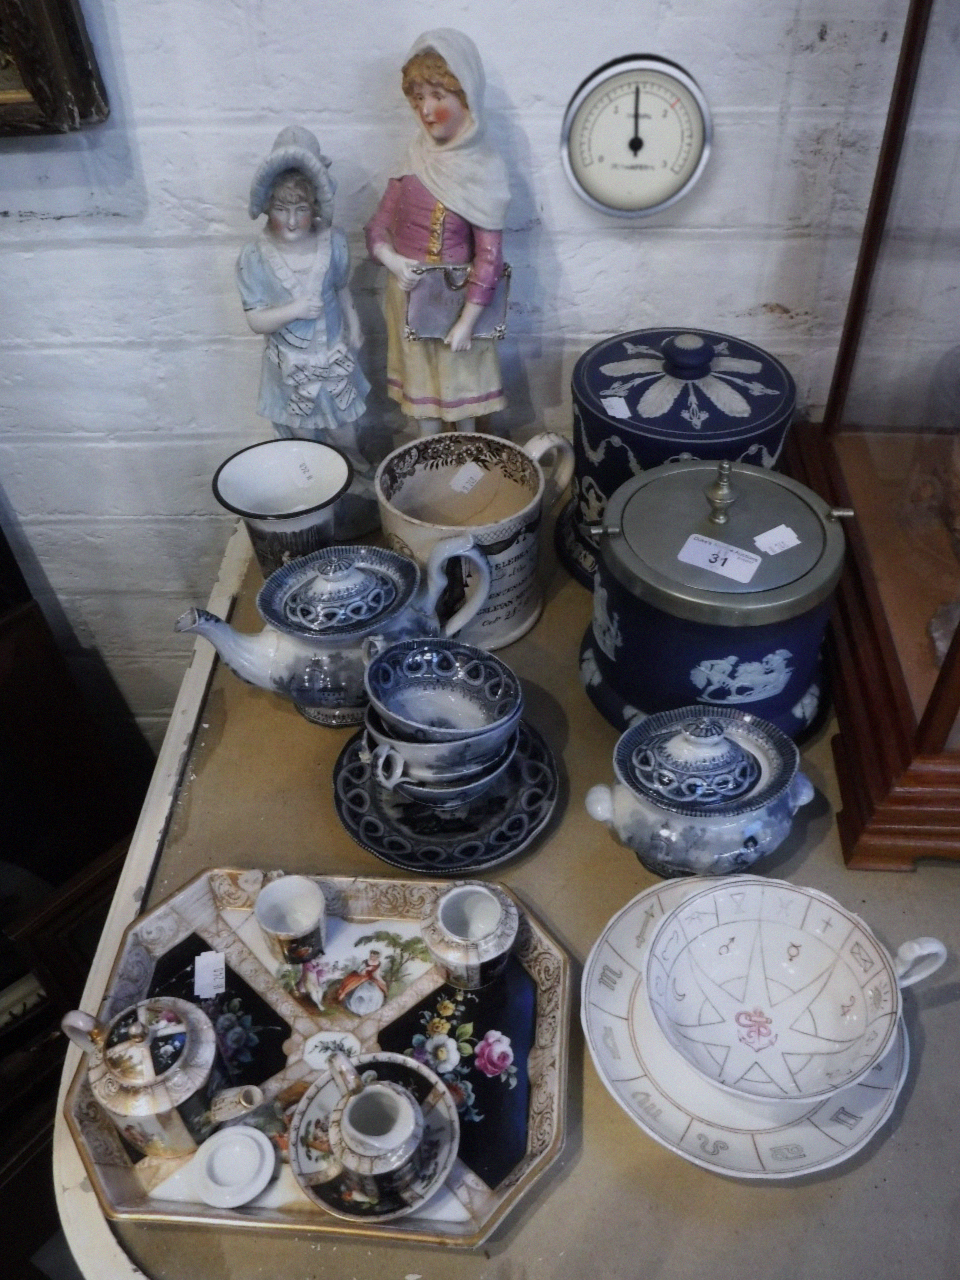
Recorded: 1.4; mA
